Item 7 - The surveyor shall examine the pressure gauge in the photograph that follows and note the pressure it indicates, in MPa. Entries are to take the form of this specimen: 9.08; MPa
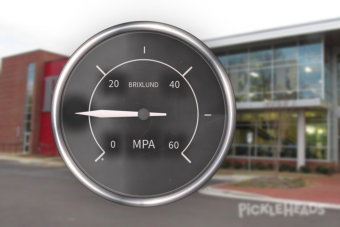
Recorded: 10; MPa
